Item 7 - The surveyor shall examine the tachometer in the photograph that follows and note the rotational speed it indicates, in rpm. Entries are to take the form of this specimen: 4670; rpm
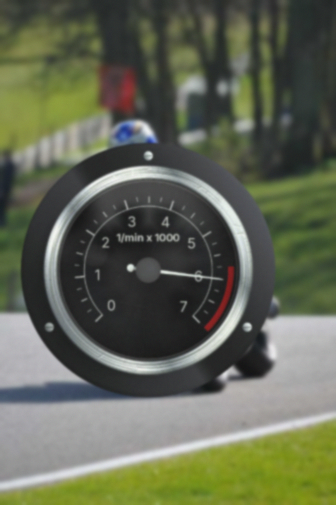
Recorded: 6000; rpm
